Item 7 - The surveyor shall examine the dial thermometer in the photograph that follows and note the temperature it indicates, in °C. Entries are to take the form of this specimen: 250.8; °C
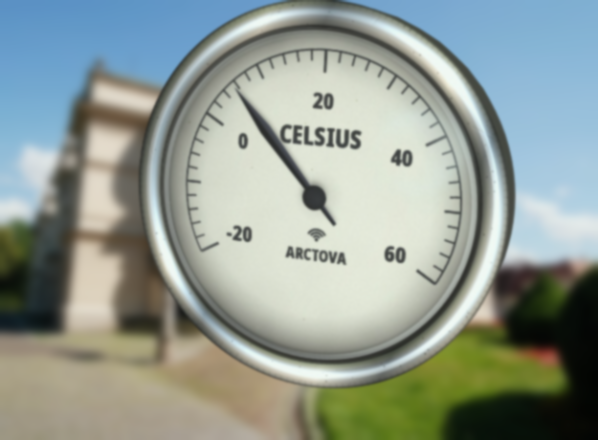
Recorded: 6; °C
